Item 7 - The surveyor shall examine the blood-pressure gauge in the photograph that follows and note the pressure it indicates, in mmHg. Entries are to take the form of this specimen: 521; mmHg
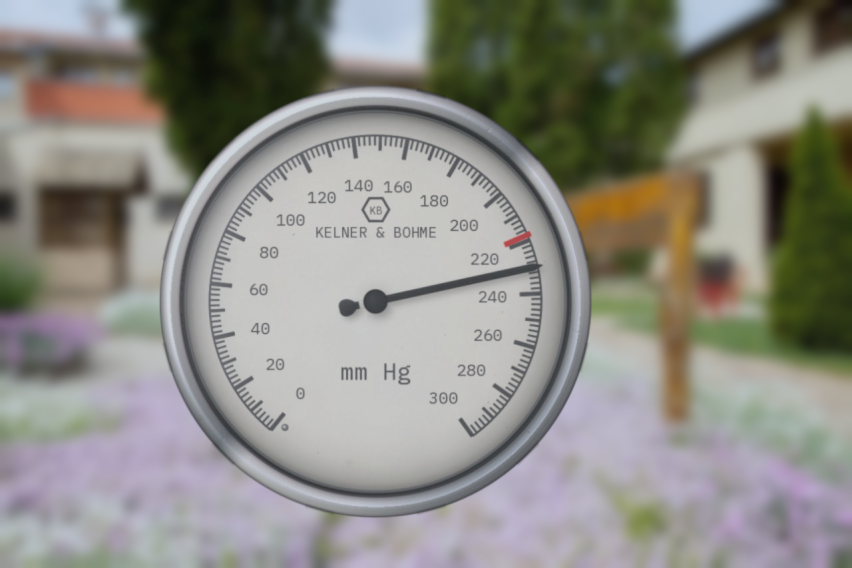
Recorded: 230; mmHg
